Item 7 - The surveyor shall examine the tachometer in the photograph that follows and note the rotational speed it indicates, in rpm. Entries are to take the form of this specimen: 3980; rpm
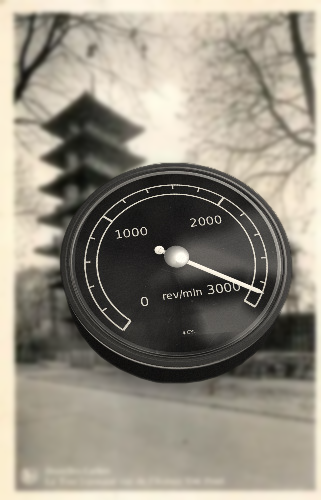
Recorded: 2900; rpm
